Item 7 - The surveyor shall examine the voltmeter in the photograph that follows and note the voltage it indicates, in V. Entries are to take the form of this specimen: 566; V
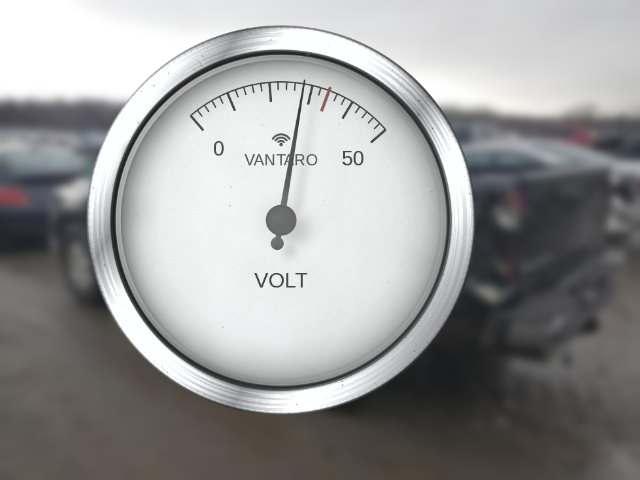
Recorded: 28; V
